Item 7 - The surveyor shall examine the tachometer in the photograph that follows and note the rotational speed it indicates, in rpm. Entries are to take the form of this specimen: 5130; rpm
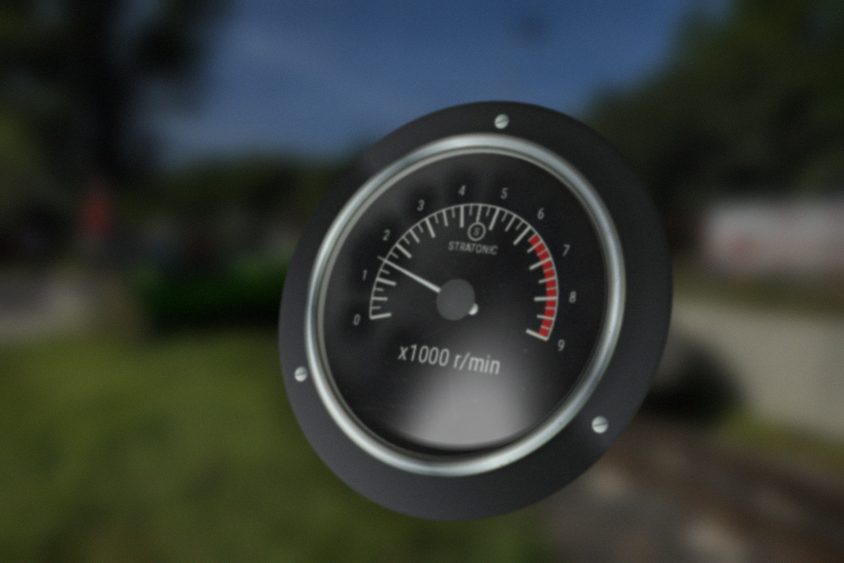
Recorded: 1500; rpm
